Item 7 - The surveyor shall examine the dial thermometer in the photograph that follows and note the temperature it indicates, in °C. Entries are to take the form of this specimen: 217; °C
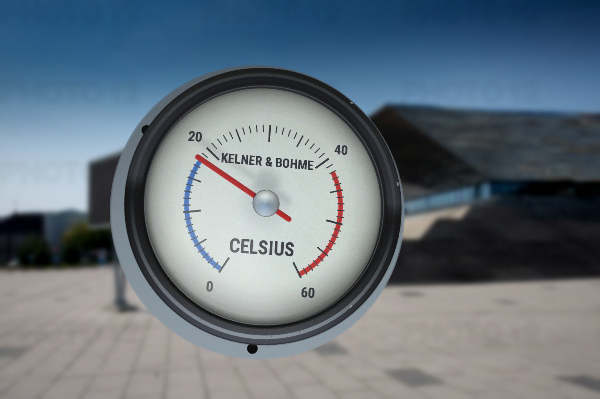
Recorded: 18; °C
